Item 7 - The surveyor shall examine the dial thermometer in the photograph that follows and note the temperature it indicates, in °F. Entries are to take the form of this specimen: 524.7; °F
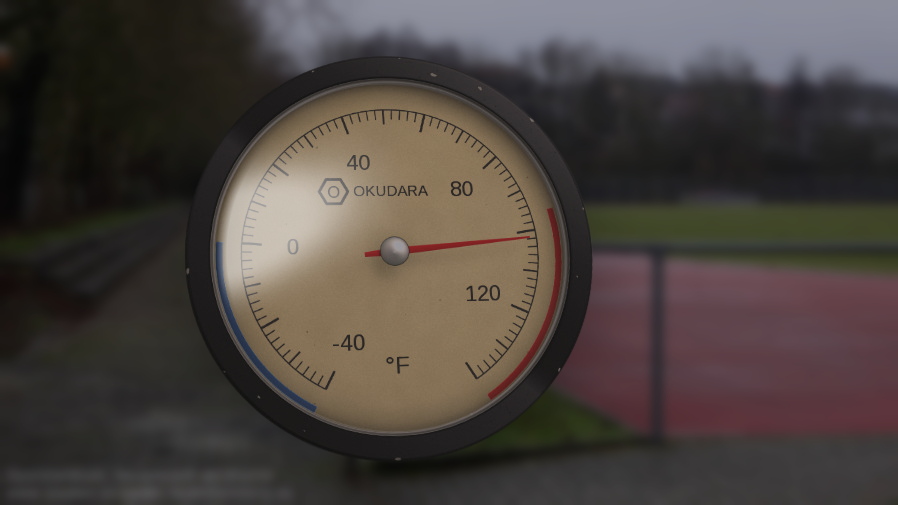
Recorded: 102; °F
